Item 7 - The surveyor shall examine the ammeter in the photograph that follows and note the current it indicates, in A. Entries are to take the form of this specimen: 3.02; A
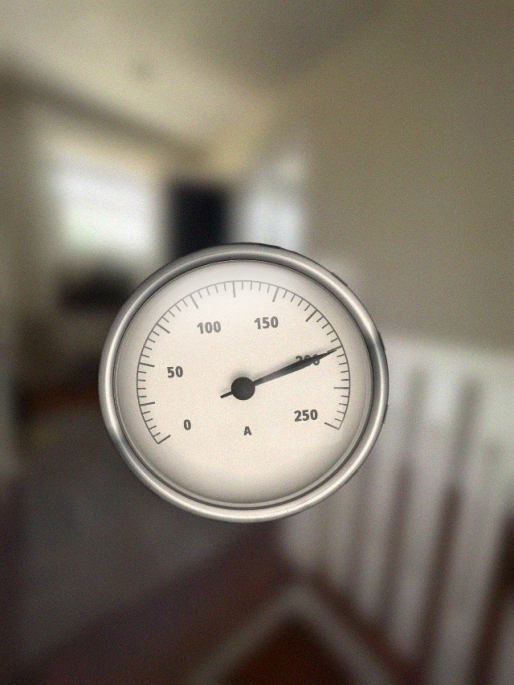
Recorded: 200; A
